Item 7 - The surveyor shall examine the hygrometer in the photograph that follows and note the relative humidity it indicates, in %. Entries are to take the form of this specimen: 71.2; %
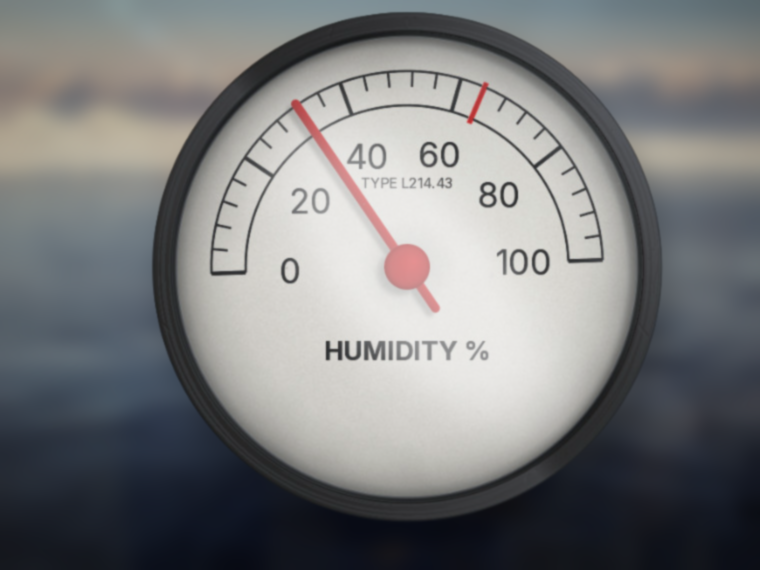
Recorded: 32; %
